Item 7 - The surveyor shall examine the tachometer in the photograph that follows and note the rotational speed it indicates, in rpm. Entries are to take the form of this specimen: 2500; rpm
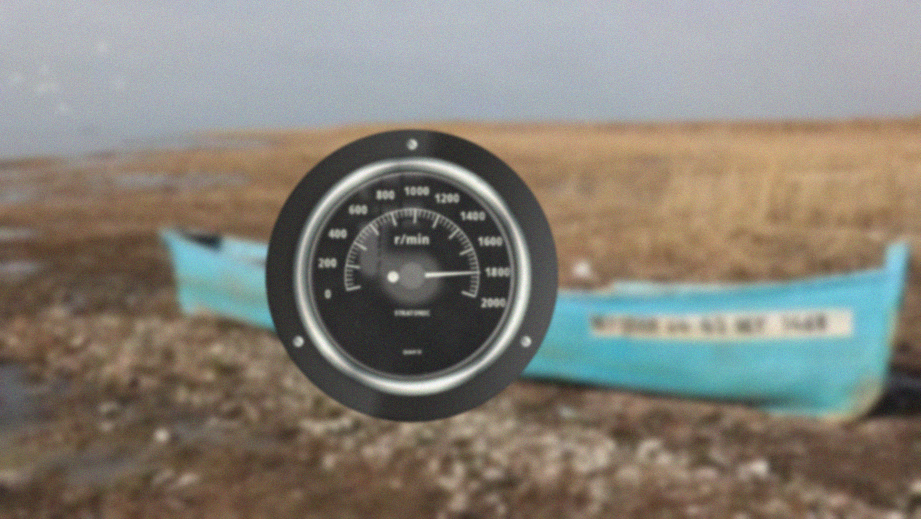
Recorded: 1800; rpm
